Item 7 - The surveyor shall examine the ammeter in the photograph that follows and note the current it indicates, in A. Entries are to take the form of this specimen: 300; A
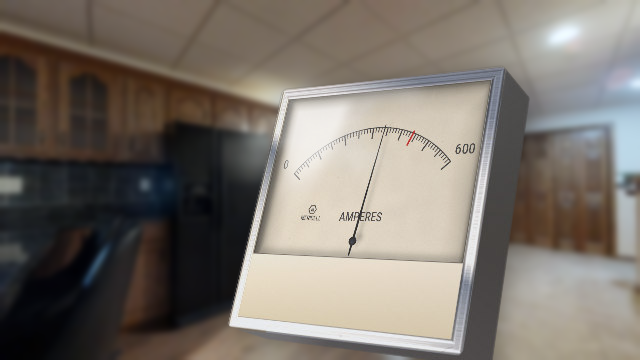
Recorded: 350; A
